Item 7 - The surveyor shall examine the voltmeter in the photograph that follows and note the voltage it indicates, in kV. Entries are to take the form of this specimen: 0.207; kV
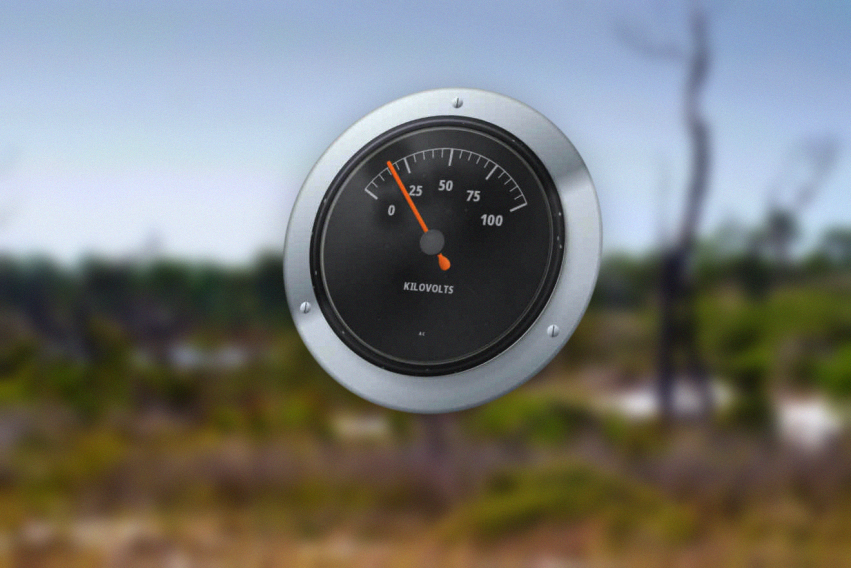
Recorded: 17.5; kV
